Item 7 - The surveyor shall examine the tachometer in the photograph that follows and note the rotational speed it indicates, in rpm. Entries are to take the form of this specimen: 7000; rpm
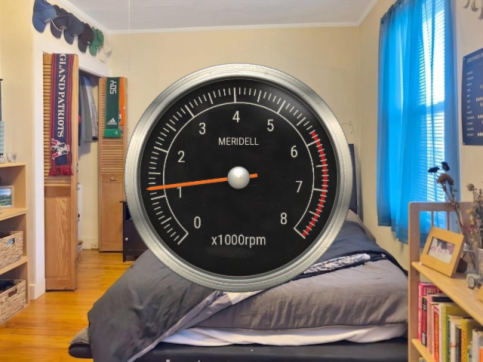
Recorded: 1200; rpm
